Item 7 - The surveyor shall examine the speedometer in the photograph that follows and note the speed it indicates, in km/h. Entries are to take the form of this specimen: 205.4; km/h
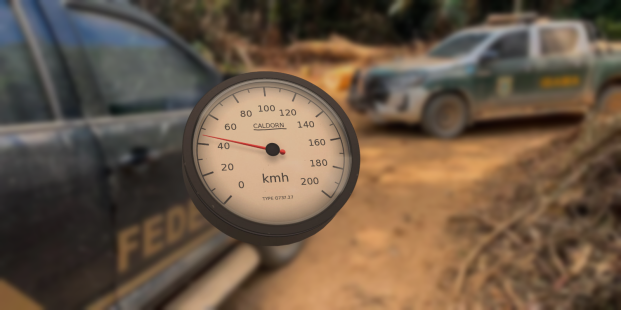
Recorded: 45; km/h
